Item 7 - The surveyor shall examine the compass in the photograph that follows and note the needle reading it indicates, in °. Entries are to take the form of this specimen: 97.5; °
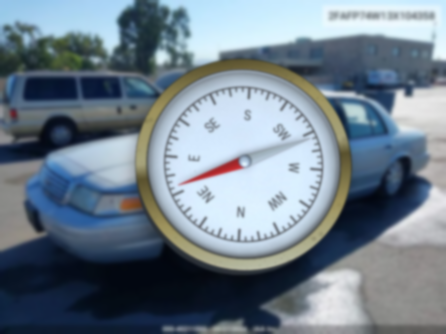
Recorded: 65; °
